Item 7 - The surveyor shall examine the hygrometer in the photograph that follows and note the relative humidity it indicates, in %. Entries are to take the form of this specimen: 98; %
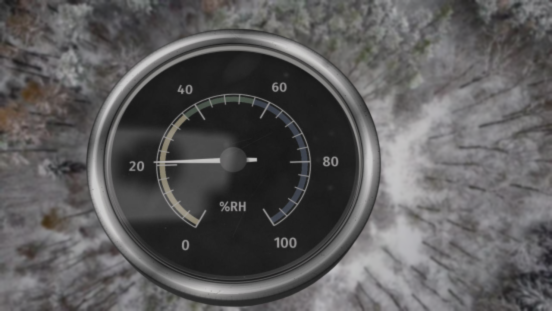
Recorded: 20; %
